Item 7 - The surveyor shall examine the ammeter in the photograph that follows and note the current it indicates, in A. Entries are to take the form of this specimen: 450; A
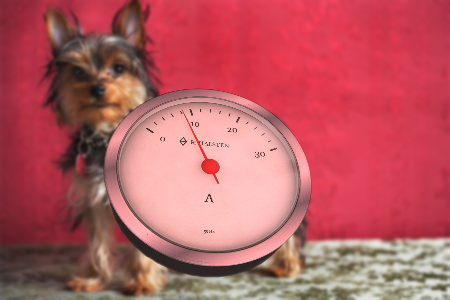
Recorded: 8; A
